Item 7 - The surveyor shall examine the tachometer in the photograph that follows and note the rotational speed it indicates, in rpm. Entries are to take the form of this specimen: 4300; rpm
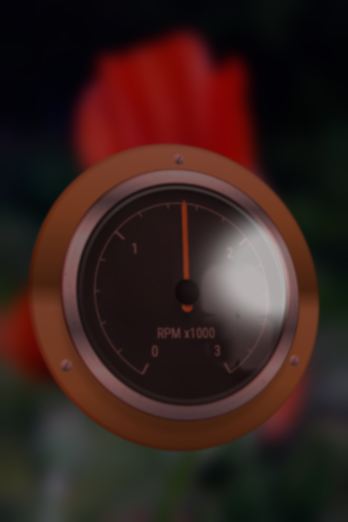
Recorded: 1500; rpm
